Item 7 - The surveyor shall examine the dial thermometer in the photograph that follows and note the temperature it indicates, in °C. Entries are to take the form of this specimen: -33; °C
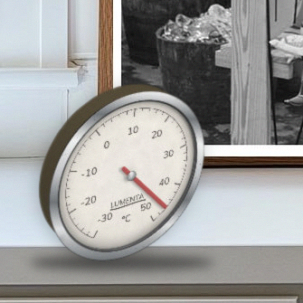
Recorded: 46; °C
